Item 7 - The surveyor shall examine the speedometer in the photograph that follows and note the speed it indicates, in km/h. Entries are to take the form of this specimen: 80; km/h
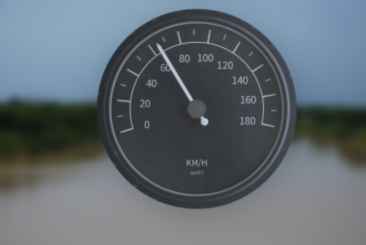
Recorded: 65; km/h
